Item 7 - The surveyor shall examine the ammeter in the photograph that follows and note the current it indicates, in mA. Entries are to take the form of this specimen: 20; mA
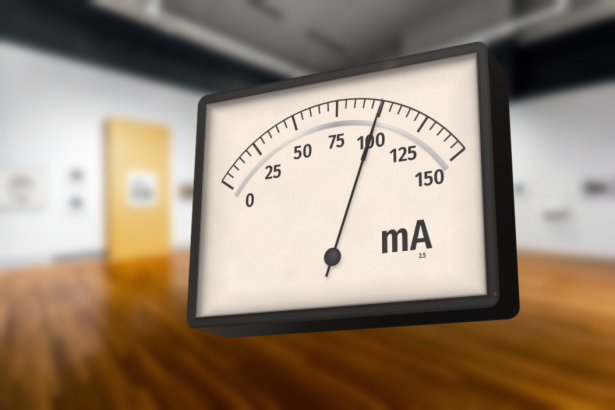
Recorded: 100; mA
